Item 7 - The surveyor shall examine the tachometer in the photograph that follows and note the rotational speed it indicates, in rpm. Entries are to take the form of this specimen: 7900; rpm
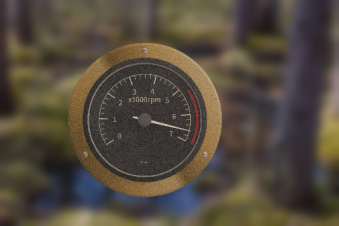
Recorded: 6600; rpm
